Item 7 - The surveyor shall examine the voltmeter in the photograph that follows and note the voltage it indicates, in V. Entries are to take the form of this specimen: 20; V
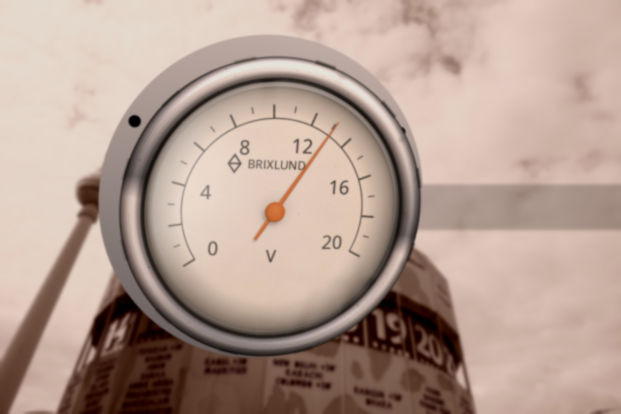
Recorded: 13; V
